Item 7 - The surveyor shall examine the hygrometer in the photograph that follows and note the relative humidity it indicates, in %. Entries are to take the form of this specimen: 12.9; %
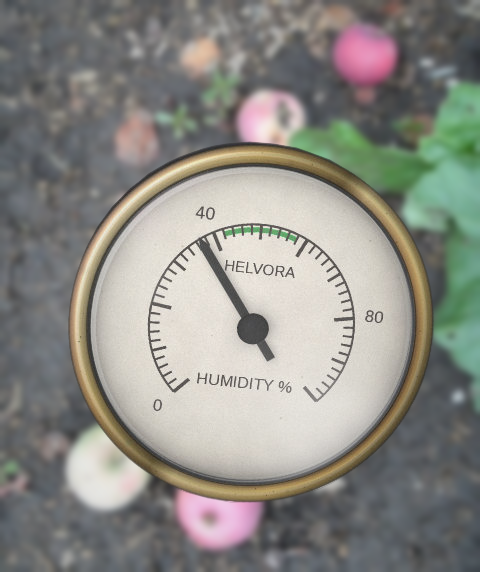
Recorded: 37; %
